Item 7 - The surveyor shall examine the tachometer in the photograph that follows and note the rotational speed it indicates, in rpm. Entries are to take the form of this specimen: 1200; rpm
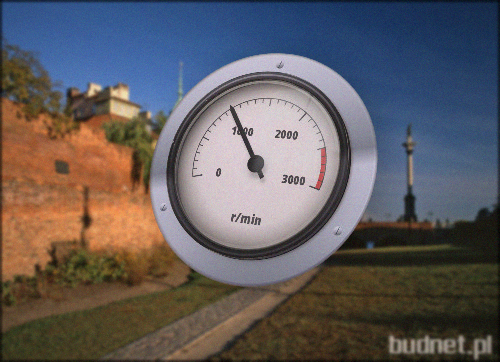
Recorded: 1000; rpm
